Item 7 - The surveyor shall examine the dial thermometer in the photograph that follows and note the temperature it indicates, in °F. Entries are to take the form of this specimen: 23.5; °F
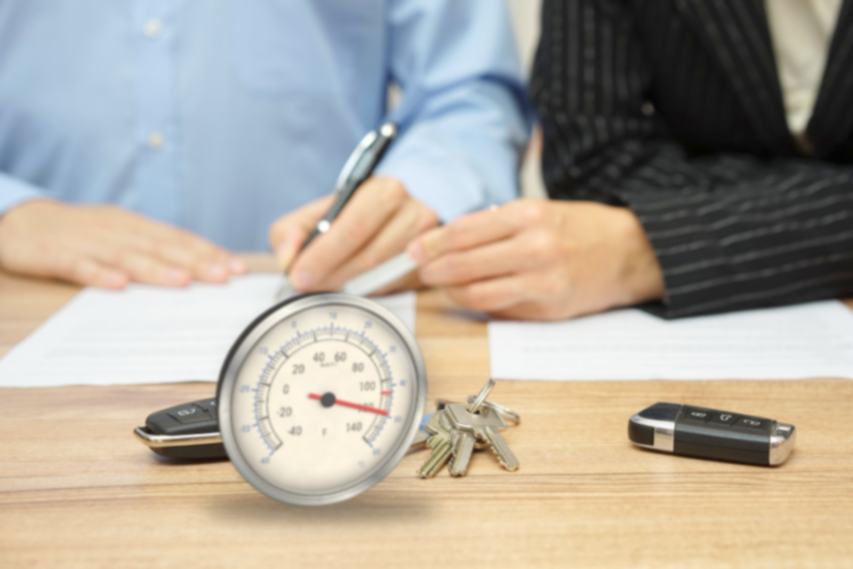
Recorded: 120; °F
